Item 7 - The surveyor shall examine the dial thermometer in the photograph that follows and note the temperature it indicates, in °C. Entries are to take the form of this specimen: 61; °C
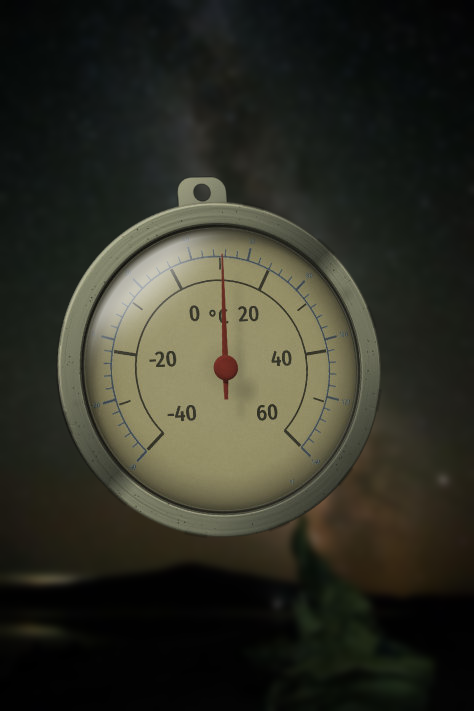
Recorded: 10; °C
